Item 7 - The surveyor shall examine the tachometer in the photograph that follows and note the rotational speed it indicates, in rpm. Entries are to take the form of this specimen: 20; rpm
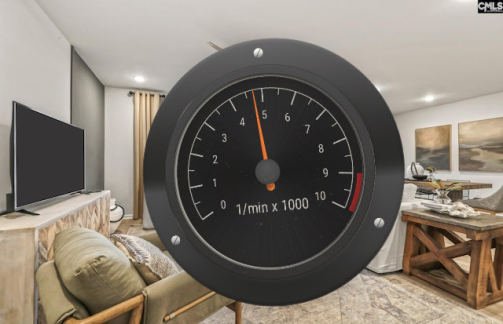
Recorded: 4750; rpm
